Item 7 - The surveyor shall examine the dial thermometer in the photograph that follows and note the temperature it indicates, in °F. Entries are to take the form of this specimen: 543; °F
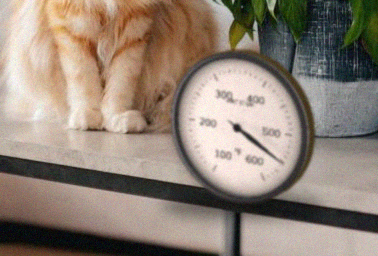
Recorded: 550; °F
